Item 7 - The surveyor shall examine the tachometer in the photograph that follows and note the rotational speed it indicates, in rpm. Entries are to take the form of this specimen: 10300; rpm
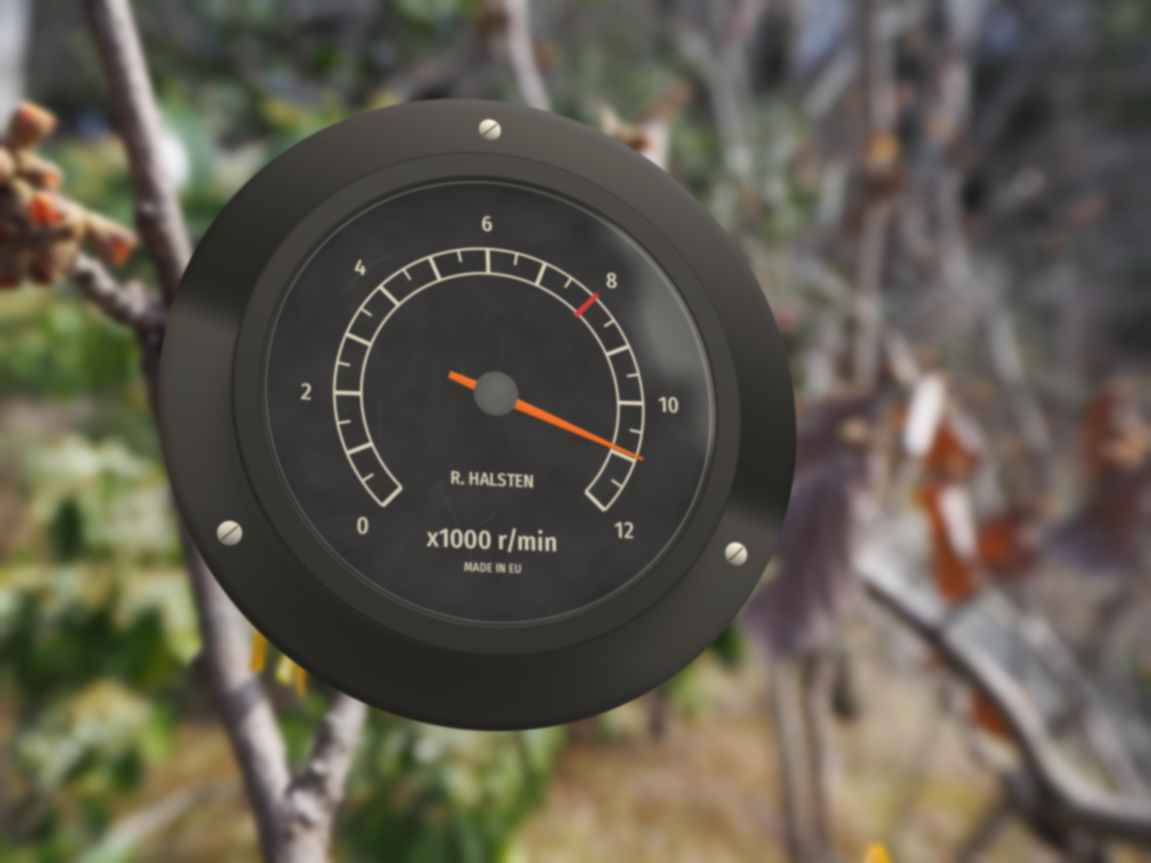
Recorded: 11000; rpm
